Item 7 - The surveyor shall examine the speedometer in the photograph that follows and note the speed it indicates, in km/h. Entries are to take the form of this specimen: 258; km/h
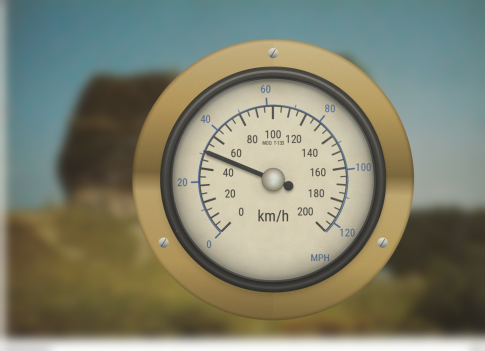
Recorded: 50; km/h
